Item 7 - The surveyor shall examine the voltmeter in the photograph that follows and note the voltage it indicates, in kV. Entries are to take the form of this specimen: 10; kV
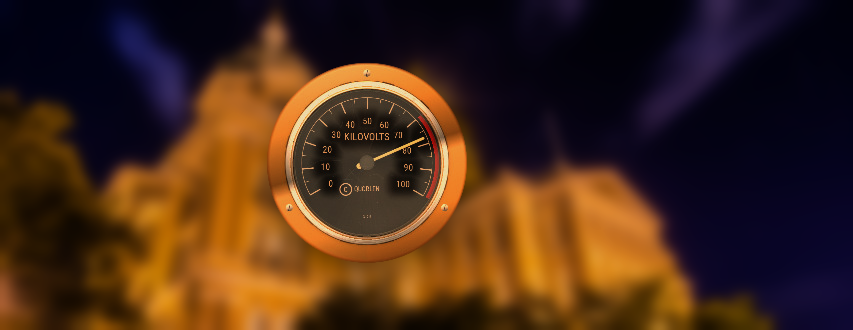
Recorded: 77.5; kV
